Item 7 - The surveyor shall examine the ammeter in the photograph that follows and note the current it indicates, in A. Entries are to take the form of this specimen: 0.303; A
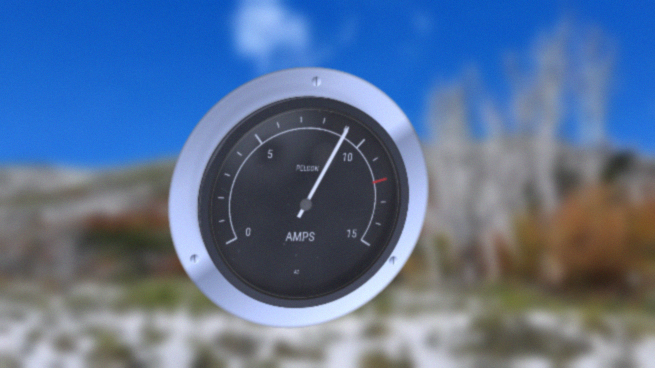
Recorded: 9; A
